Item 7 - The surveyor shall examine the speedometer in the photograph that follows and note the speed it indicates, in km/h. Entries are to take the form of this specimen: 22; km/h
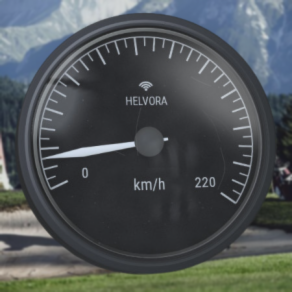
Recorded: 15; km/h
